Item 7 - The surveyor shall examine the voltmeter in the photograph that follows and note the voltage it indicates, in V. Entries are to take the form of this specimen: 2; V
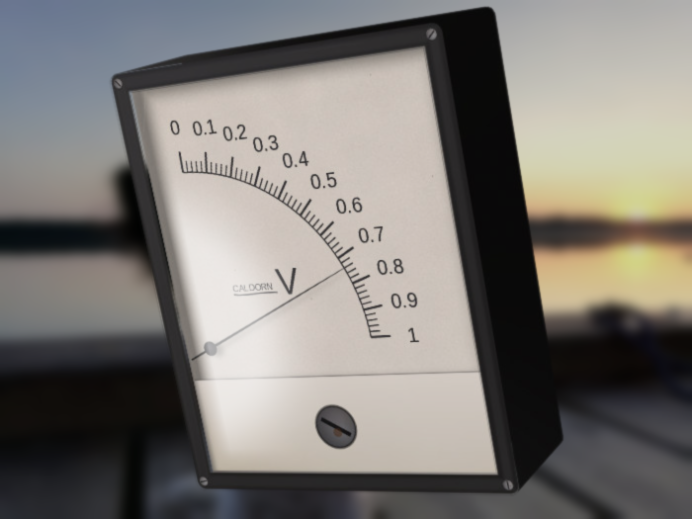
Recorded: 0.74; V
